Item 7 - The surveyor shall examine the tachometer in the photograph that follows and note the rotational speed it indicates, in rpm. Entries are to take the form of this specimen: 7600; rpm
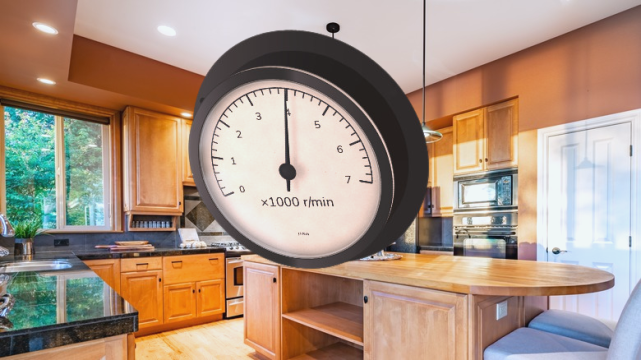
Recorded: 4000; rpm
